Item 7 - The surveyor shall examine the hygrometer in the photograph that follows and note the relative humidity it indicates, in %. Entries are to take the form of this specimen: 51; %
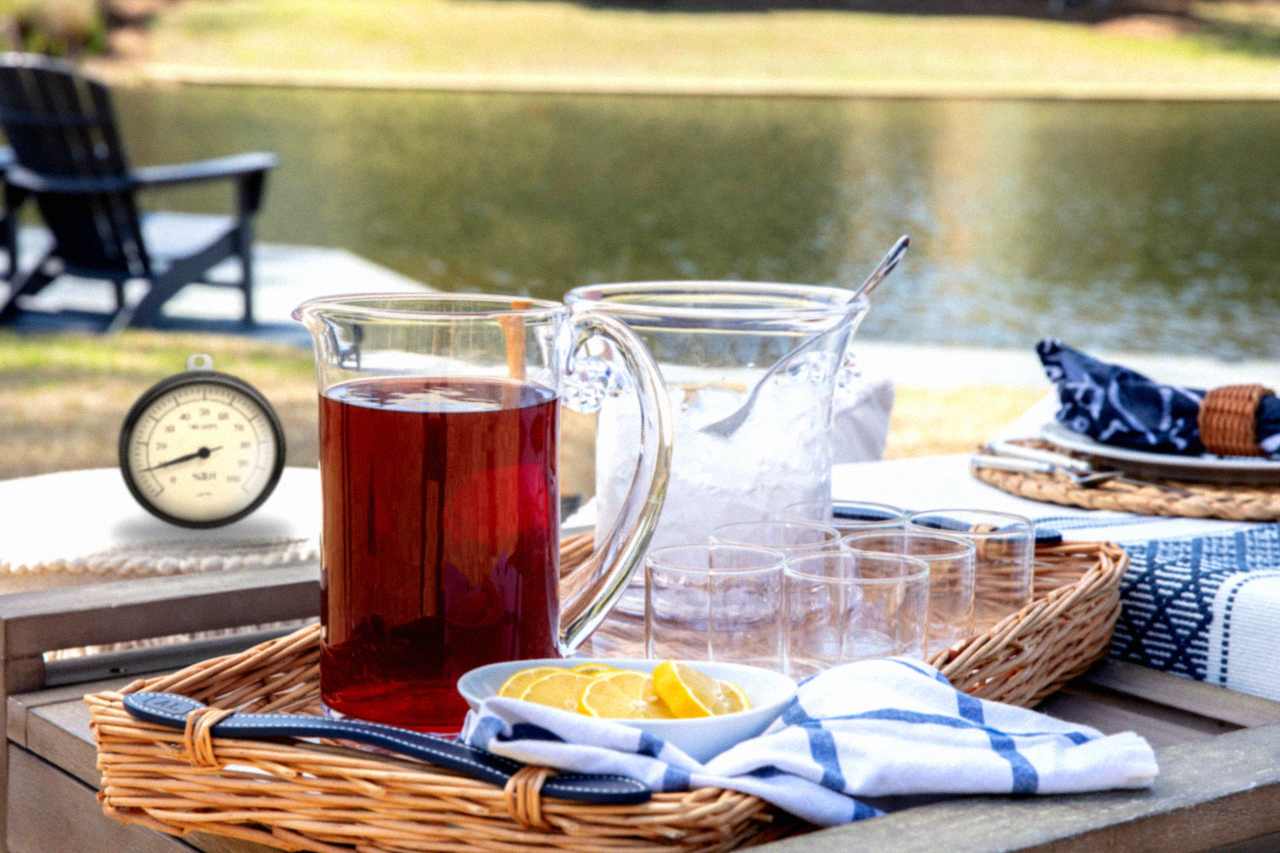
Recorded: 10; %
